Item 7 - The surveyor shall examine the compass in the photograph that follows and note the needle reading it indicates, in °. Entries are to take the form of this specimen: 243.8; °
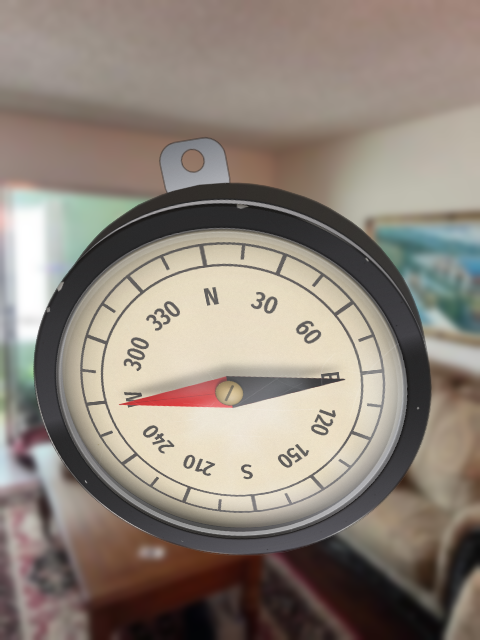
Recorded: 270; °
